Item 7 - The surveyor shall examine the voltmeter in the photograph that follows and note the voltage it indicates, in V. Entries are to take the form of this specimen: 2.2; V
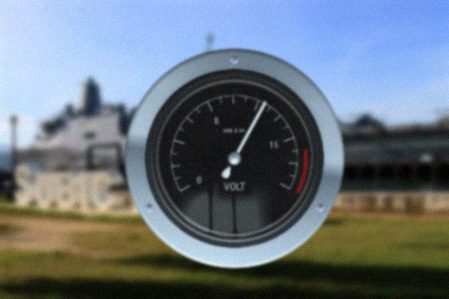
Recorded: 12.5; V
